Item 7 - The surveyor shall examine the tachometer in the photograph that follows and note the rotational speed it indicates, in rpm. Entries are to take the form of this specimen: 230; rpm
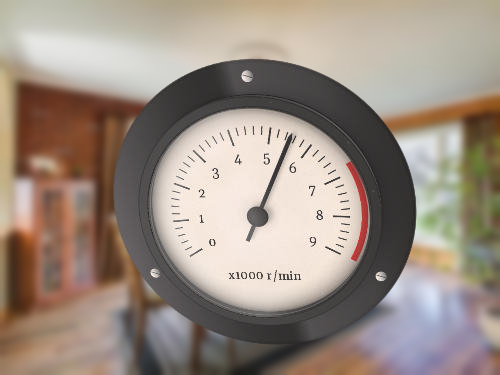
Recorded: 5500; rpm
